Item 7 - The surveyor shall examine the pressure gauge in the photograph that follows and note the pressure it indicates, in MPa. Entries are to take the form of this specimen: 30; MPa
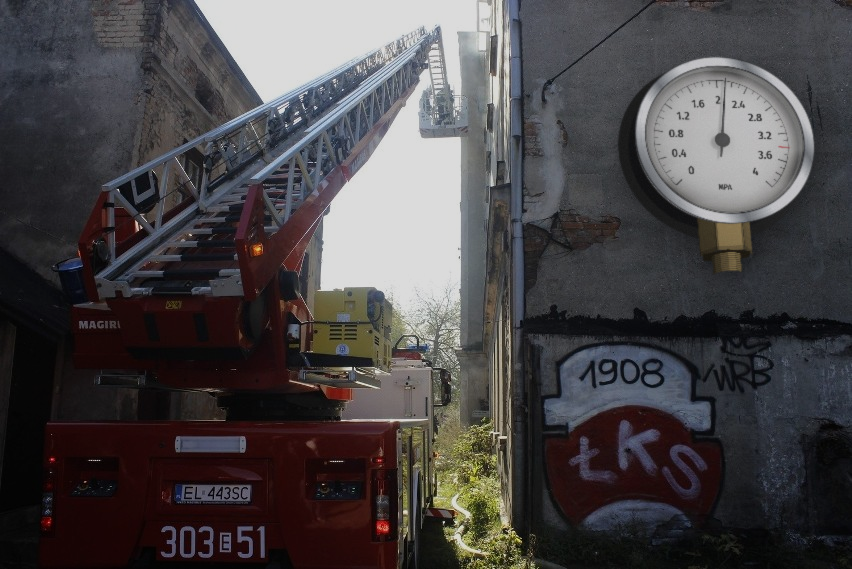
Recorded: 2.1; MPa
